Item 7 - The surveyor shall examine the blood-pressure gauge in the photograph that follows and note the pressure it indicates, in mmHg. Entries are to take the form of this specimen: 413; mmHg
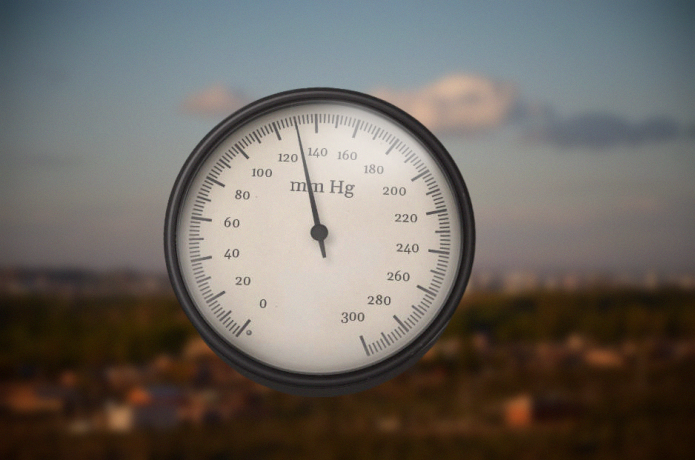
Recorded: 130; mmHg
